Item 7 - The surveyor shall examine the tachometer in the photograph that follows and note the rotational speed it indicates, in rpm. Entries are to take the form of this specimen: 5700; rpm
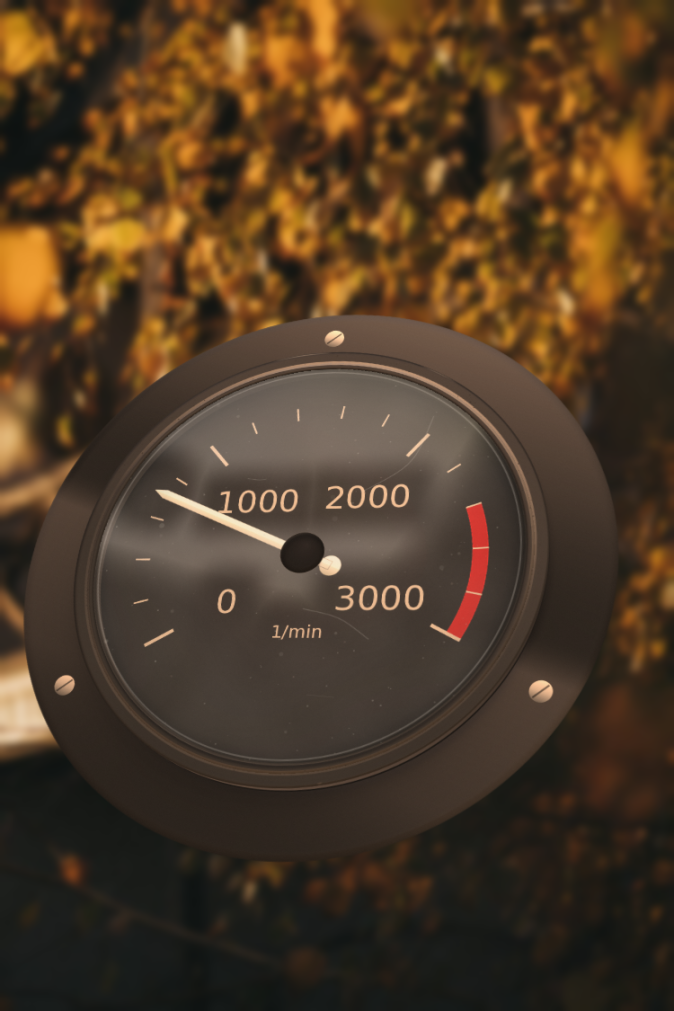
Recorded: 700; rpm
